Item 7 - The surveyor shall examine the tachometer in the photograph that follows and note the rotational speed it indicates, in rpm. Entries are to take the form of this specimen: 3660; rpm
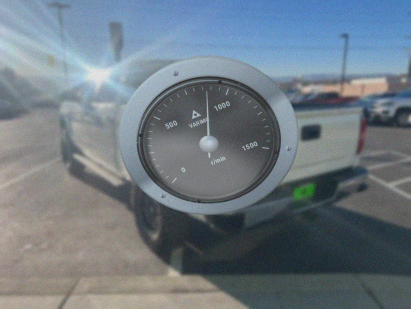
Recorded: 875; rpm
